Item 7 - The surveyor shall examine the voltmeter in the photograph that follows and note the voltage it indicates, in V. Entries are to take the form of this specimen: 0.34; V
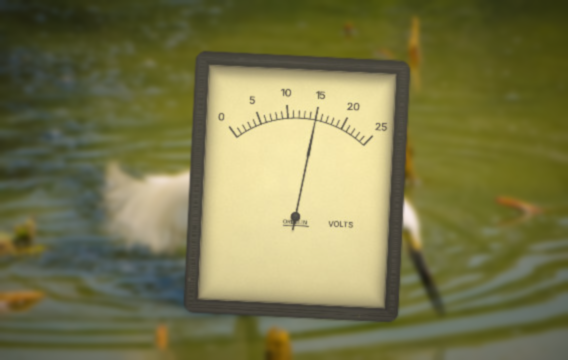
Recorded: 15; V
